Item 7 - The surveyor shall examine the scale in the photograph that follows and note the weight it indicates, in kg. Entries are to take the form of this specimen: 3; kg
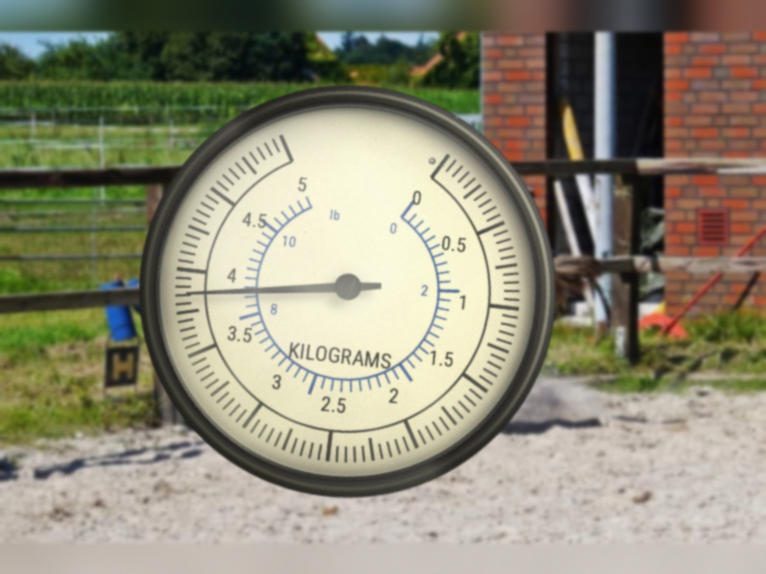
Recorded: 3.85; kg
